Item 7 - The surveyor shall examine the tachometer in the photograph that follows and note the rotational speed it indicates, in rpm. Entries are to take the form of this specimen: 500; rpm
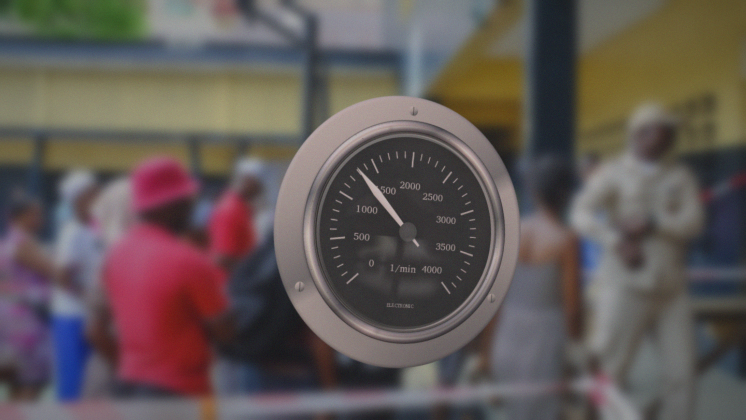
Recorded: 1300; rpm
